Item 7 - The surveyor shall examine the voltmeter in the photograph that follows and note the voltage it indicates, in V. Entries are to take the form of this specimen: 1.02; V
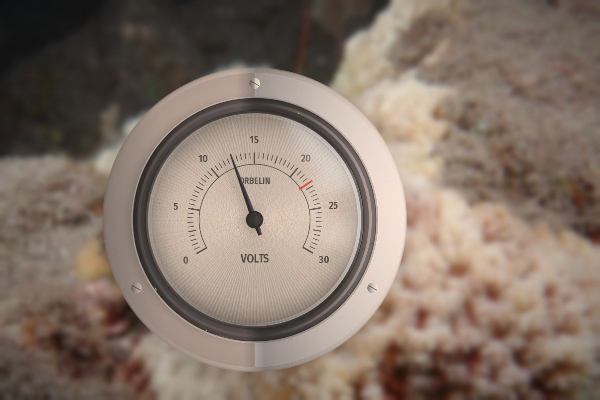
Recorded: 12.5; V
